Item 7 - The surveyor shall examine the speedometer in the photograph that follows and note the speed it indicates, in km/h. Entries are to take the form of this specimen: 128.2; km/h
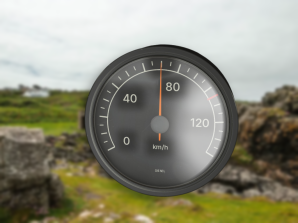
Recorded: 70; km/h
